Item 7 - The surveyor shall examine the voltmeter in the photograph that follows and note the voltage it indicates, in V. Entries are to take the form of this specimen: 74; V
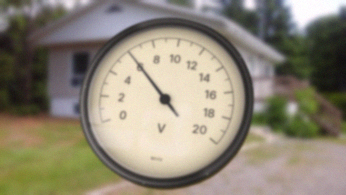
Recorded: 6; V
